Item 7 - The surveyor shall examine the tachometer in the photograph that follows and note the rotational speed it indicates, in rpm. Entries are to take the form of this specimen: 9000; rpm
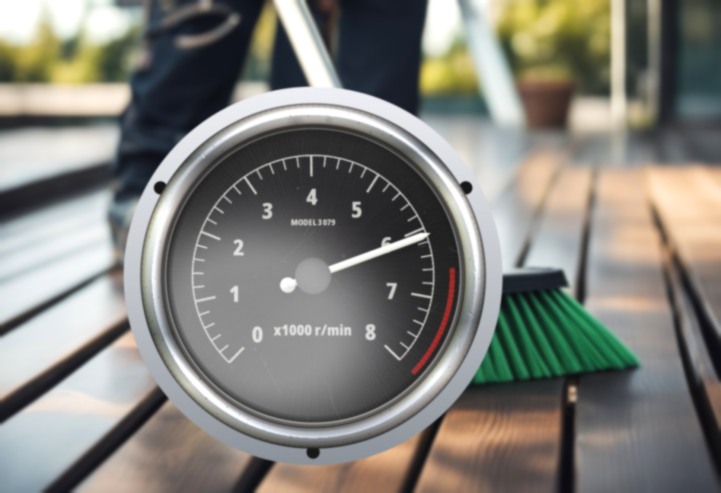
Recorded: 6100; rpm
